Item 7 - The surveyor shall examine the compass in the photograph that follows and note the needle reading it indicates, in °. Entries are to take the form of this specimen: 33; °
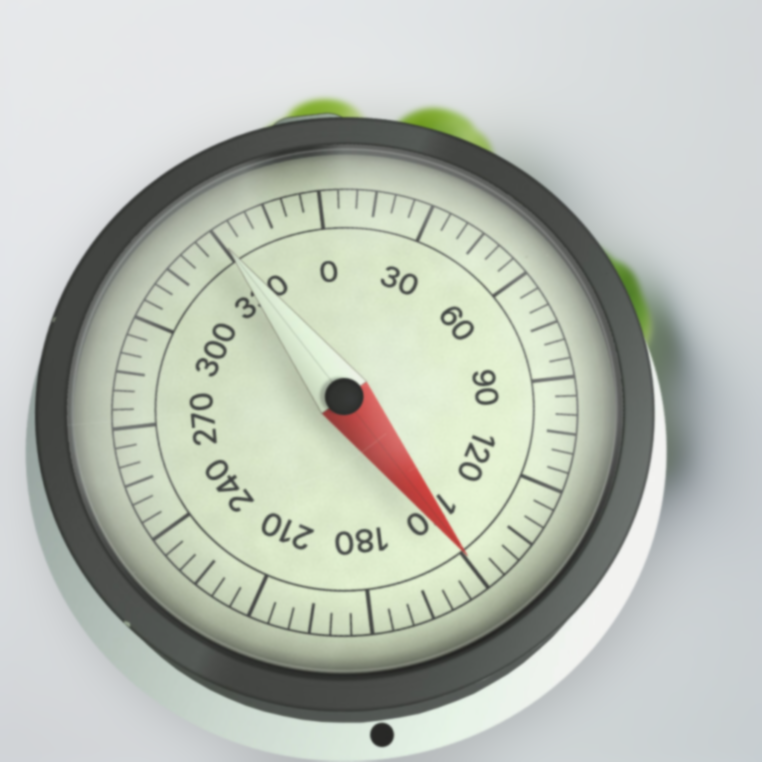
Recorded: 150; °
